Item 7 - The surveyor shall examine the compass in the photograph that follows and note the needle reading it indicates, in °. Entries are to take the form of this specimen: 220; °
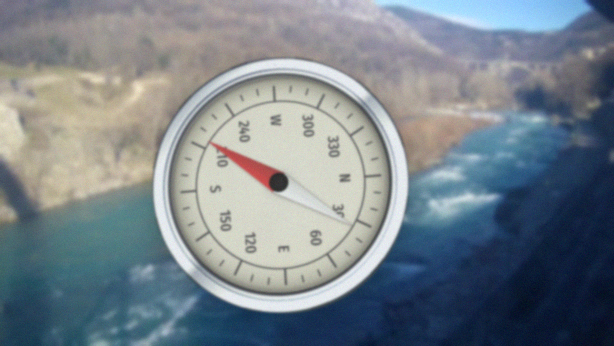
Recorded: 215; °
